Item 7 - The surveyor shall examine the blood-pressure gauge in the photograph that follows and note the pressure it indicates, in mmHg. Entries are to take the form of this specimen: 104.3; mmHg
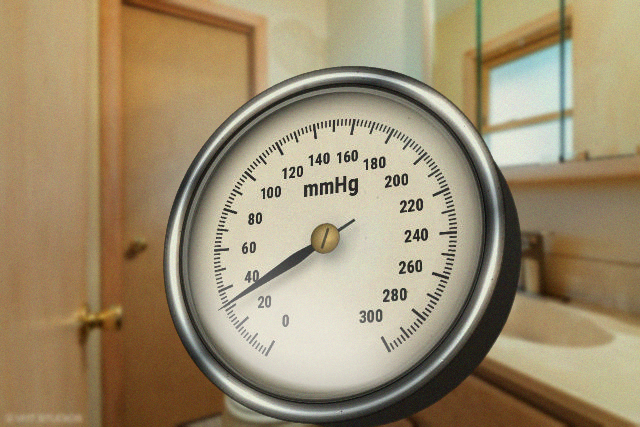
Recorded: 30; mmHg
